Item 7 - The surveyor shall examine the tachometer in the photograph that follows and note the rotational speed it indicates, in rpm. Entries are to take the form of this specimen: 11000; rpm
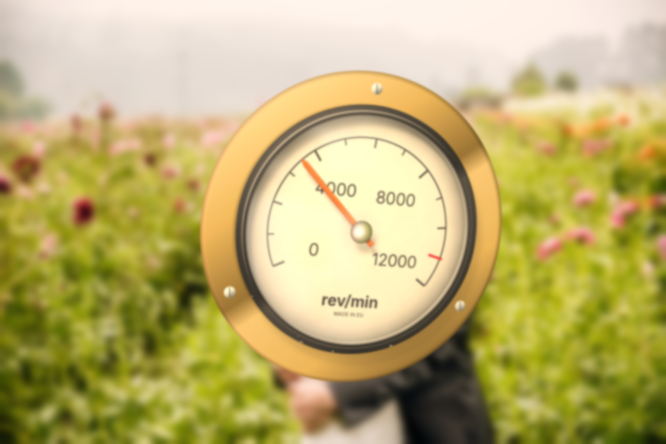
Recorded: 3500; rpm
